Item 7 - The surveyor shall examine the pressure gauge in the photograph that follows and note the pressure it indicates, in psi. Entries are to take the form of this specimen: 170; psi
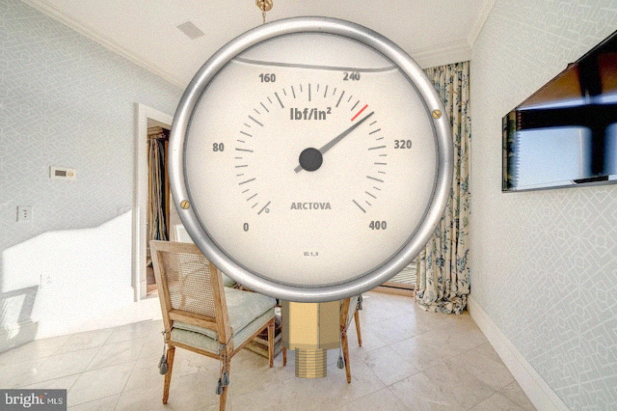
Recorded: 280; psi
